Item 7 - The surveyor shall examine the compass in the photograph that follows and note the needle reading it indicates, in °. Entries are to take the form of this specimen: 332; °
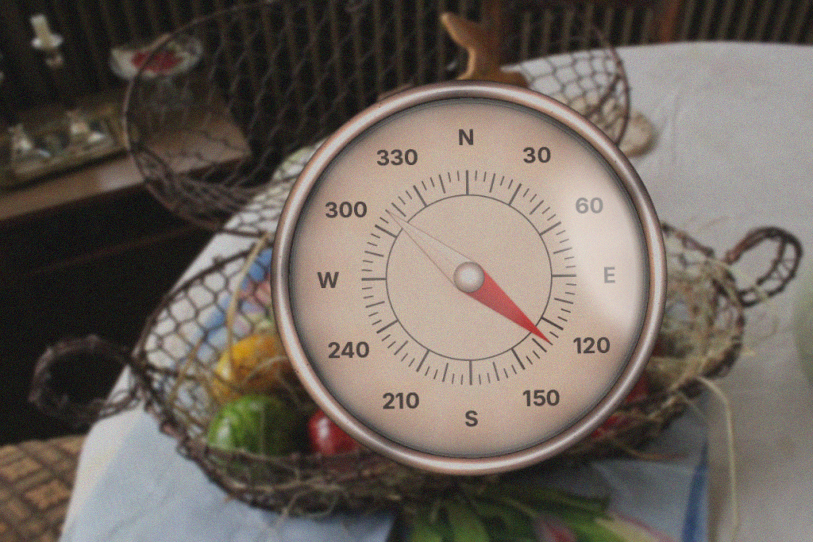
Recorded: 130; °
